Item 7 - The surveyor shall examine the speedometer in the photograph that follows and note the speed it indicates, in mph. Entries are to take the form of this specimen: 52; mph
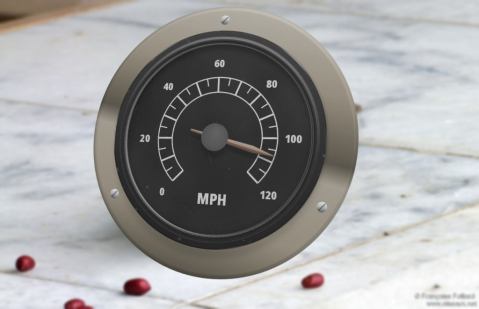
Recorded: 107.5; mph
